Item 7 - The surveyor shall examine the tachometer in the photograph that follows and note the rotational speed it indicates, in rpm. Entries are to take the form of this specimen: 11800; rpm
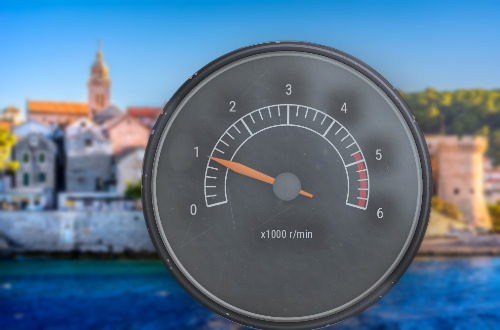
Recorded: 1000; rpm
